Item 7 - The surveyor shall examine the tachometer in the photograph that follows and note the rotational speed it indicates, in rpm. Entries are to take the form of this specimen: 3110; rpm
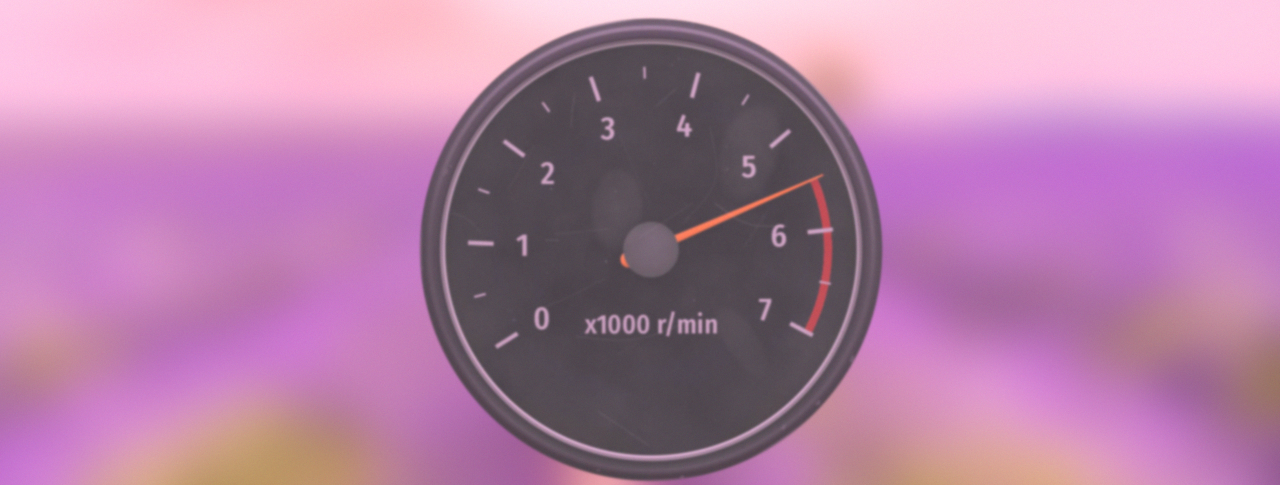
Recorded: 5500; rpm
